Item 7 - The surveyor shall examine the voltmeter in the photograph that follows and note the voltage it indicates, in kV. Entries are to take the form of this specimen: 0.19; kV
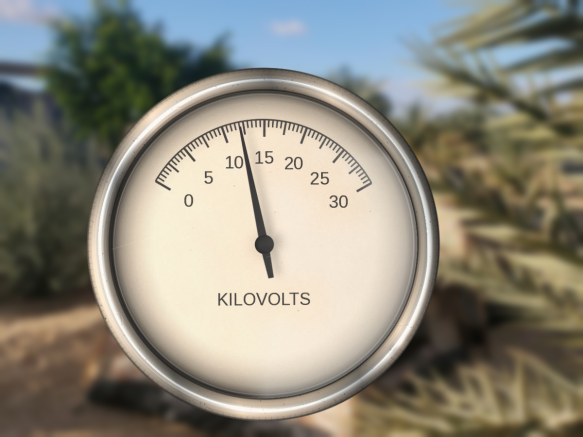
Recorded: 12; kV
